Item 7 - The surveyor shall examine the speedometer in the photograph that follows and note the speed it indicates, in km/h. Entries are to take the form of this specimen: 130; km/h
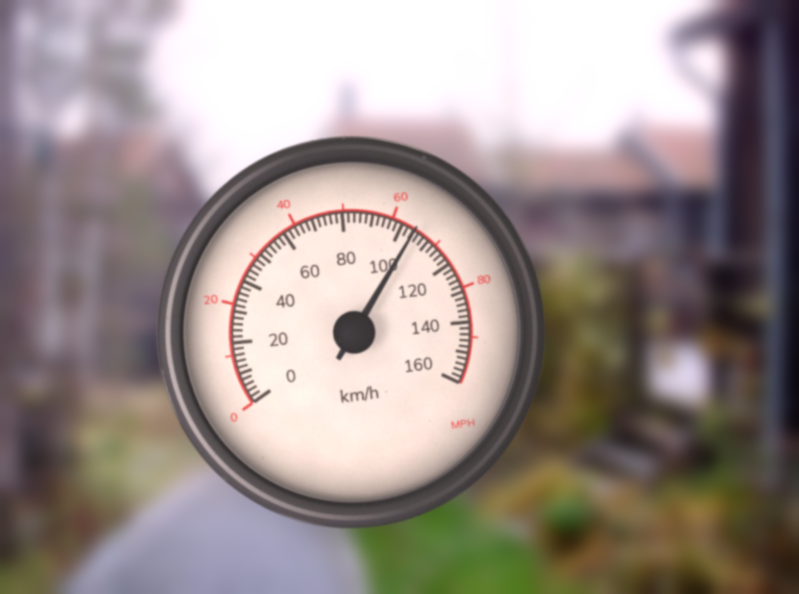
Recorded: 104; km/h
